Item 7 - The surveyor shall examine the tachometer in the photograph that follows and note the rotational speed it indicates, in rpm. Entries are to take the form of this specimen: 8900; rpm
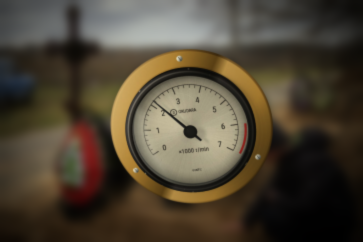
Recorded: 2200; rpm
